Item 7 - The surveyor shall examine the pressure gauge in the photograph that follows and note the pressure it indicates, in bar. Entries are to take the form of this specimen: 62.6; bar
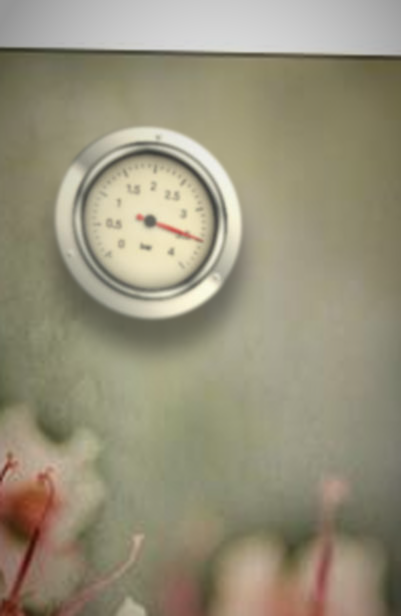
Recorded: 3.5; bar
